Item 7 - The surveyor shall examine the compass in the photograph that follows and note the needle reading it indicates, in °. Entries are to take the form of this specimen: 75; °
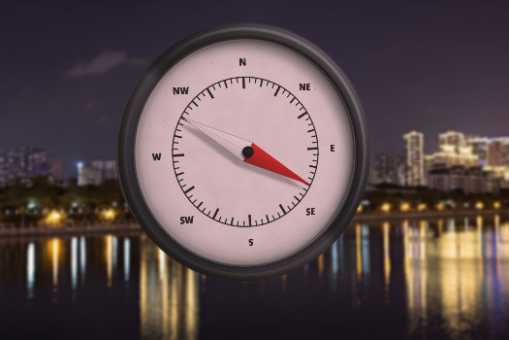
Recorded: 120; °
